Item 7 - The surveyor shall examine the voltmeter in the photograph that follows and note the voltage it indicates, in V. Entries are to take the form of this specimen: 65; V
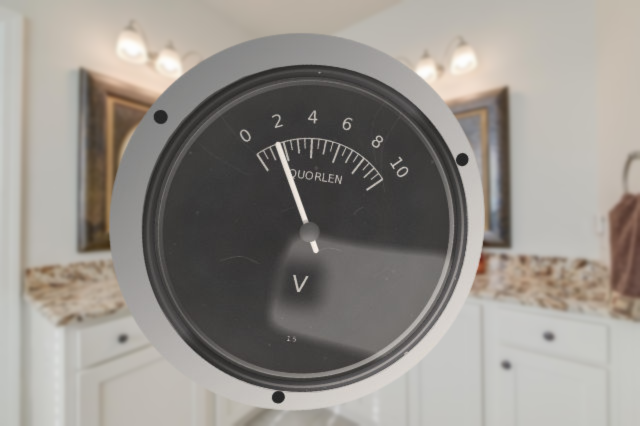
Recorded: 1.5; V
